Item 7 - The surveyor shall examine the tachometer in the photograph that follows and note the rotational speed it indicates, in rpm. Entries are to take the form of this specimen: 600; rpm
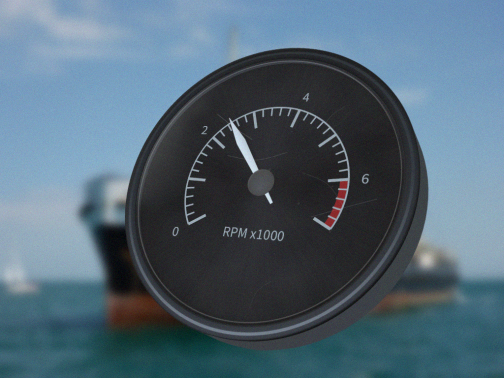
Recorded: 2500; rpm
